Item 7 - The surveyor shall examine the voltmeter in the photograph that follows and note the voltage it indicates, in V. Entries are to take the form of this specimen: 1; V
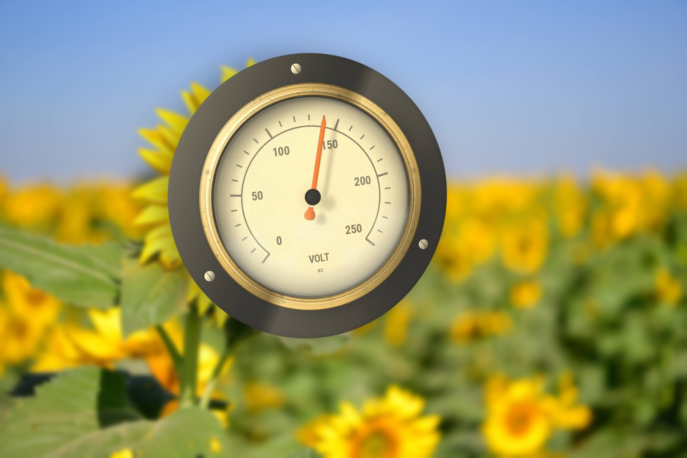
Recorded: 140; V
